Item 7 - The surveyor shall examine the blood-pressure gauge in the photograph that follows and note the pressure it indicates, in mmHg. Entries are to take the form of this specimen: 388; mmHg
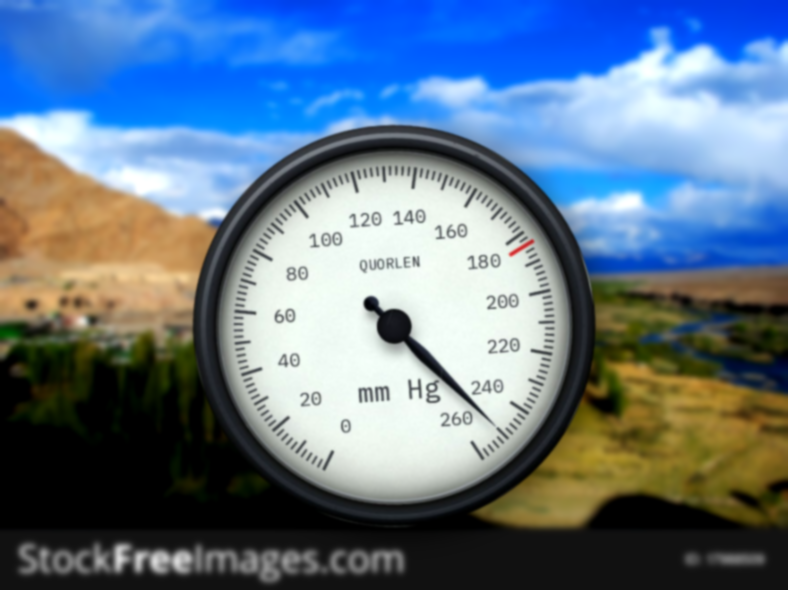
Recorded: 250; mmHg
